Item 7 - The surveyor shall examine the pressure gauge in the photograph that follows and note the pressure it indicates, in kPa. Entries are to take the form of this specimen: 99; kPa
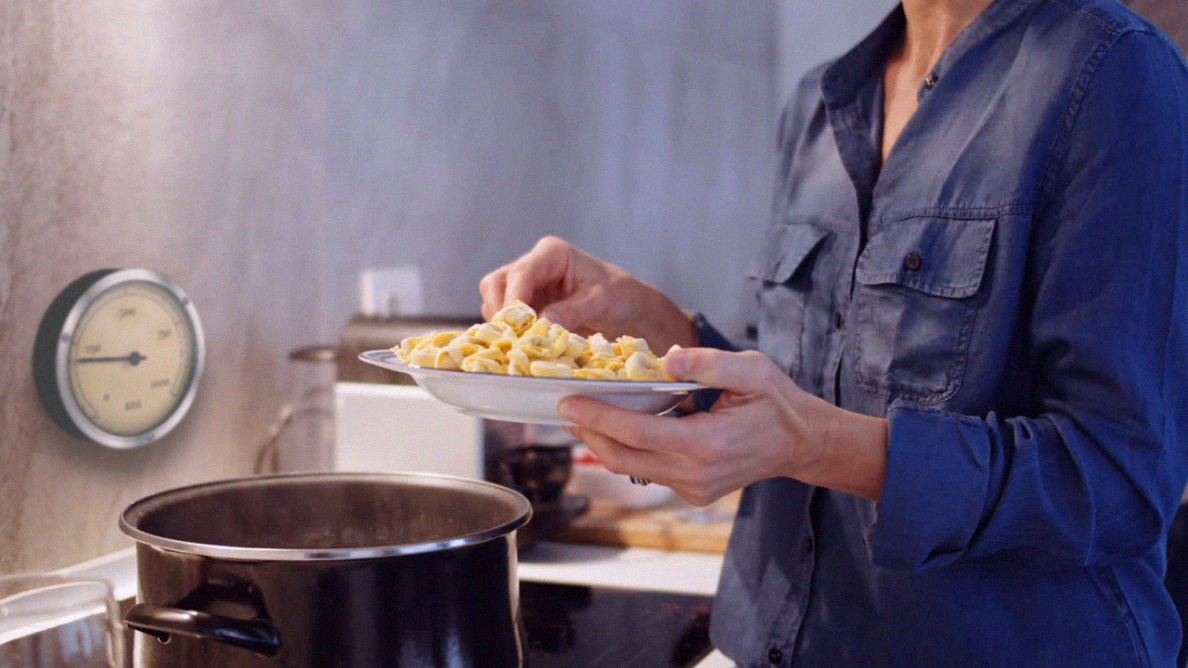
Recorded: 200; kPa
